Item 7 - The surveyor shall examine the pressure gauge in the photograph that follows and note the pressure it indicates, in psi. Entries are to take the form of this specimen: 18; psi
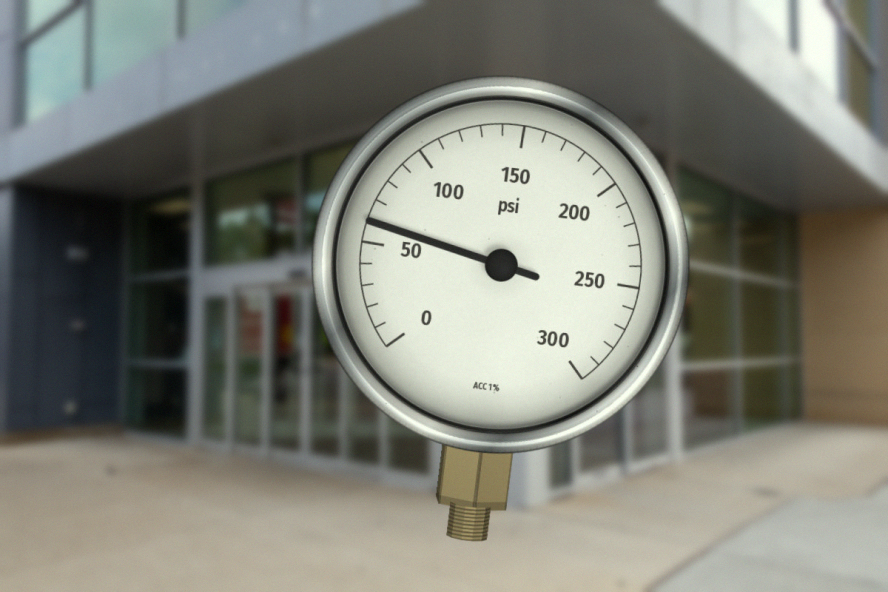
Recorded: 60; psi
